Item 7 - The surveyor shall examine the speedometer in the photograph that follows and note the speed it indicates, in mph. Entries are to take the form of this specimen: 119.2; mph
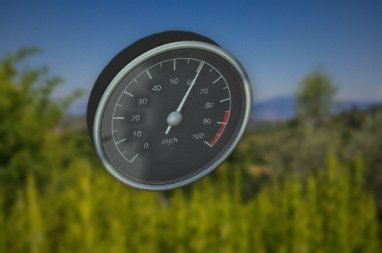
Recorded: 60; mph
